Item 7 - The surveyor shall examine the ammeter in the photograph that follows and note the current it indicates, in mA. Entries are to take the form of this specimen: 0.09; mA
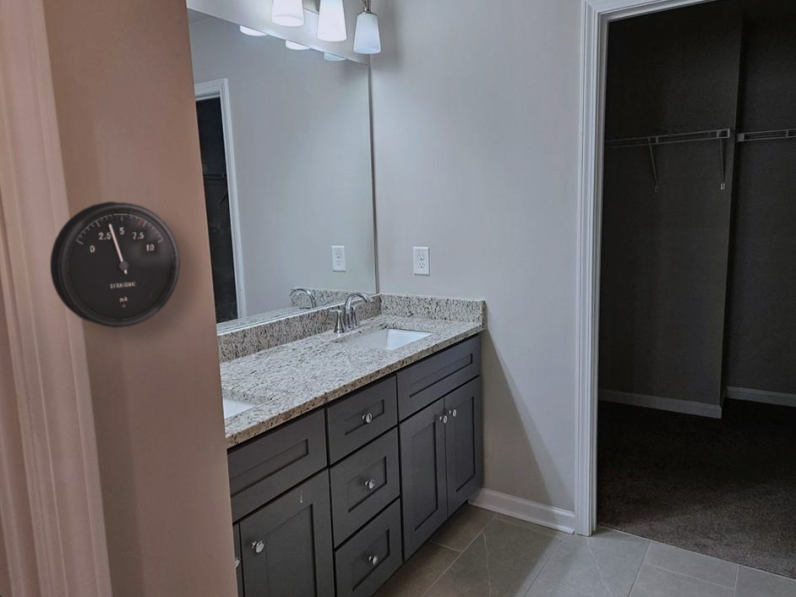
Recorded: 3.5; mA
